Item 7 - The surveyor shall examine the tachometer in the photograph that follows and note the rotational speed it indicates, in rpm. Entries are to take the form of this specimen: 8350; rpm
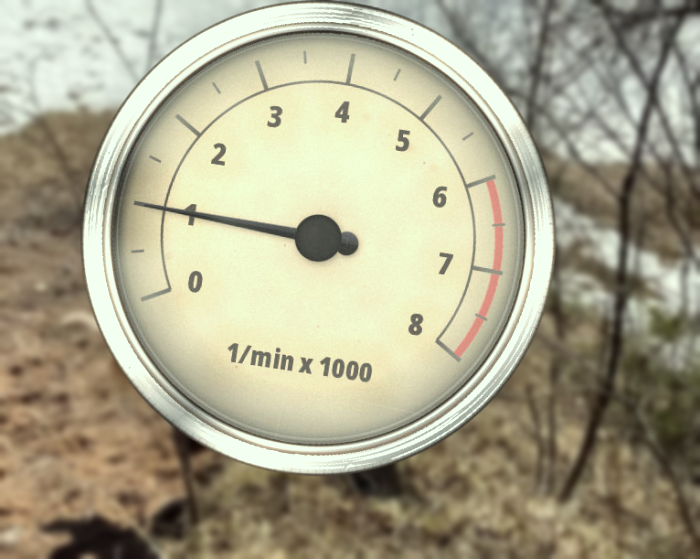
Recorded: 1000; rpm
